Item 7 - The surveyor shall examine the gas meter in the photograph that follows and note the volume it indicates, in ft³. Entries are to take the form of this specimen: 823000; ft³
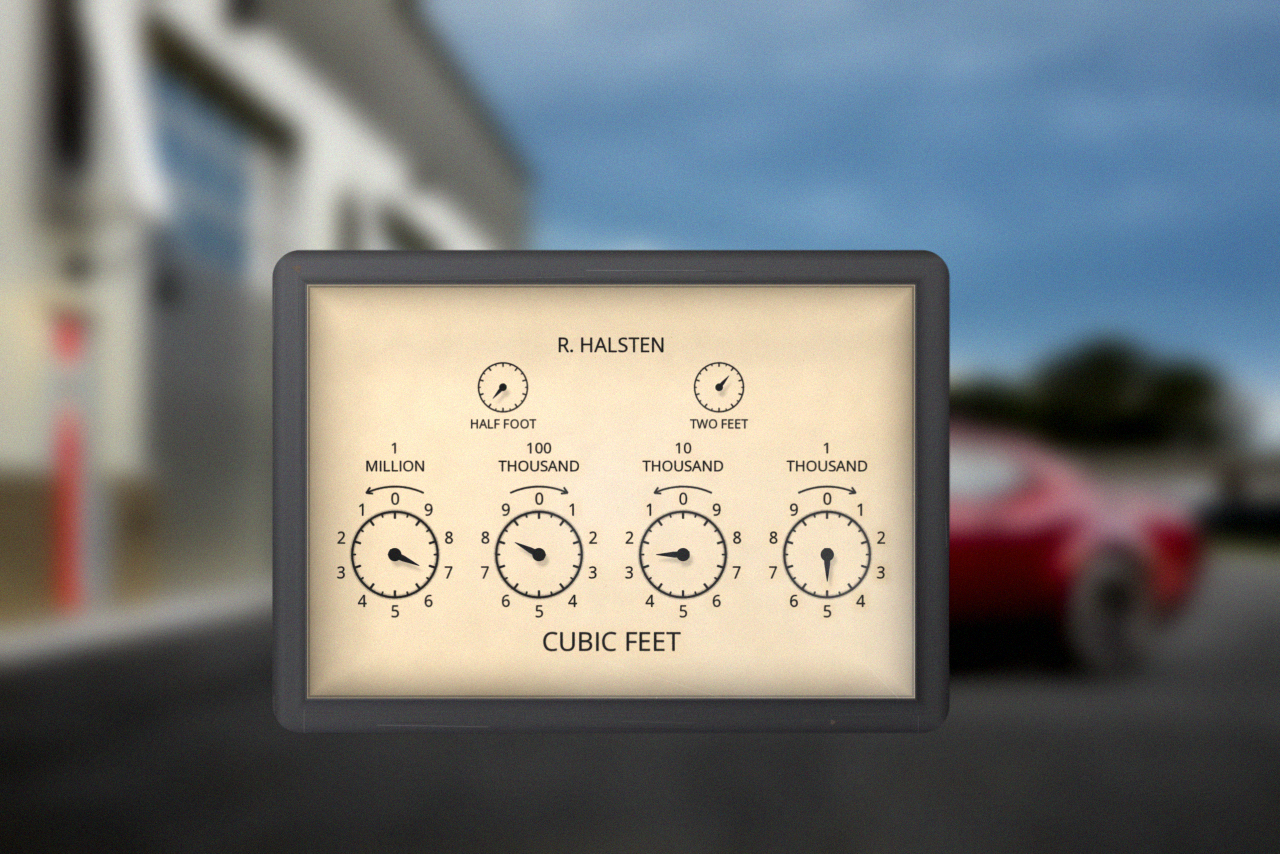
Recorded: 682500; ft³
